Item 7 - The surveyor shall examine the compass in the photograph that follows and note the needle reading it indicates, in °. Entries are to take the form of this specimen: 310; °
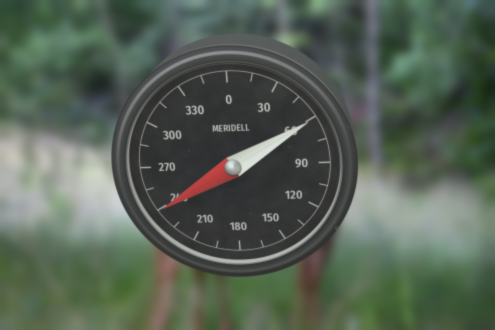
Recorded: 240; °
